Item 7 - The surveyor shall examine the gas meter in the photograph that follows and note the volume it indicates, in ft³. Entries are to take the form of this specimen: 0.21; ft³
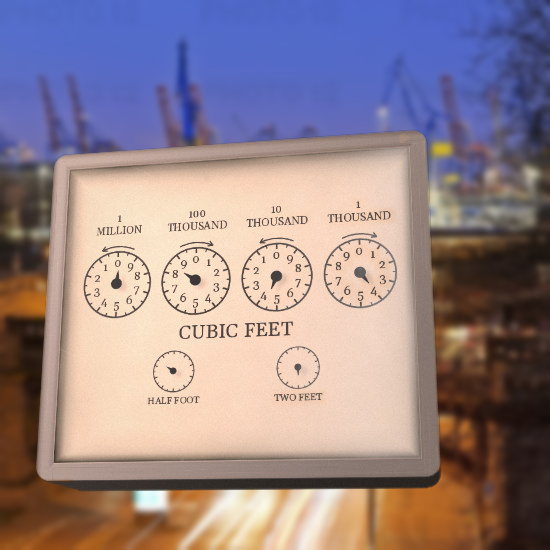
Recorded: 984400; ft³
